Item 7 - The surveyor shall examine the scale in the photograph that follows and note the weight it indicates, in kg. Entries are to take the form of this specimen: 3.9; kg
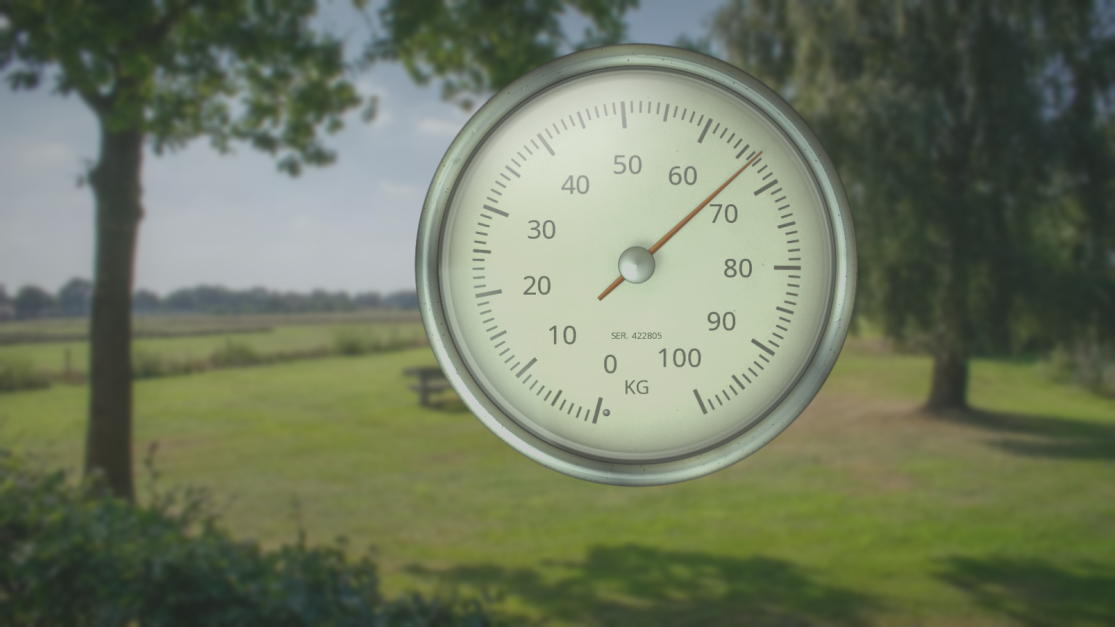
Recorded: 66.5; kg
